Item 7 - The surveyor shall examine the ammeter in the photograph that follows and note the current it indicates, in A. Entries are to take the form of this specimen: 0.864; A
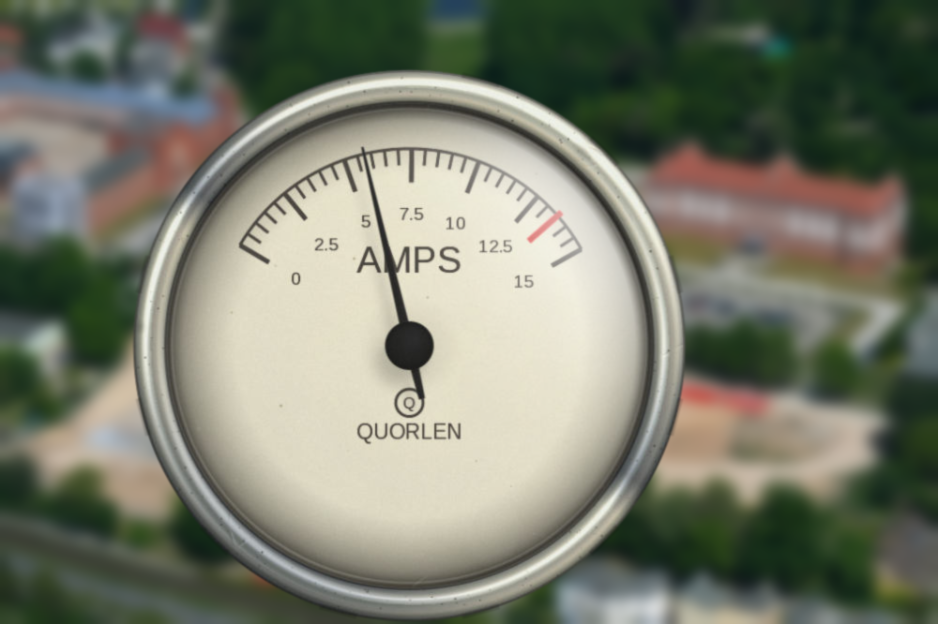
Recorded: 5.75; A
